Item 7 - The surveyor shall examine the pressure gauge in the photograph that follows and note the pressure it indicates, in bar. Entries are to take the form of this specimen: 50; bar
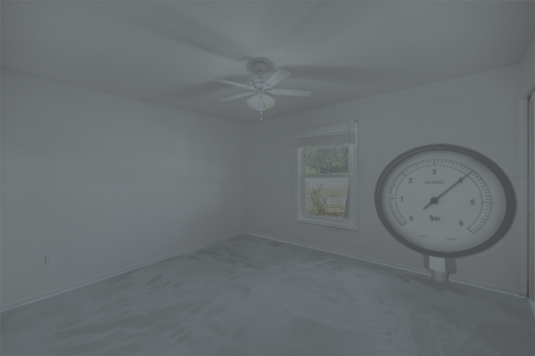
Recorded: 4; bar
